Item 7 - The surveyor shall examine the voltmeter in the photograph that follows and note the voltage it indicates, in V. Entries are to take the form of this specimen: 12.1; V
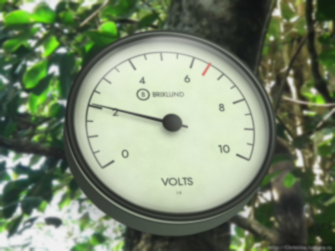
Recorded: 2; V
